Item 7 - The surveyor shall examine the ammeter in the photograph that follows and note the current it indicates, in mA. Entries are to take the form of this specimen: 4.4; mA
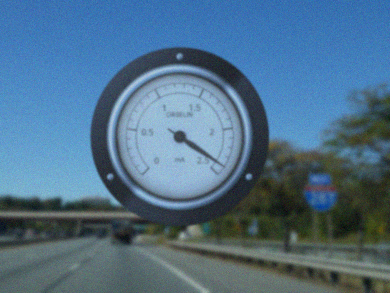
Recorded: 2.4; mA
